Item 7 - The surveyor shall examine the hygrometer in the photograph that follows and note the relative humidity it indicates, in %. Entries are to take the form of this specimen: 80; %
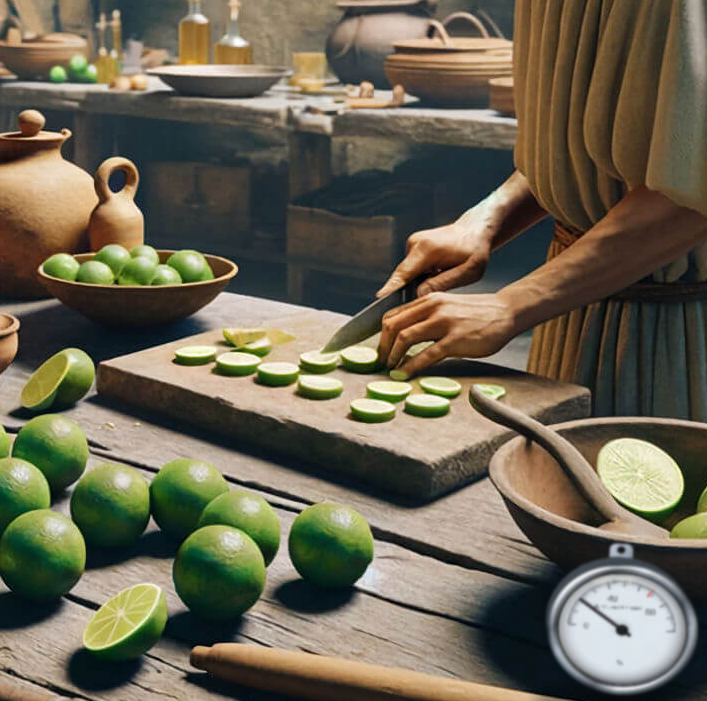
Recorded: 20; %
